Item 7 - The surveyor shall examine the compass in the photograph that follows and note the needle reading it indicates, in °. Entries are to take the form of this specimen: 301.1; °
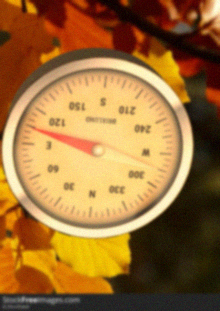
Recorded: 105; °
